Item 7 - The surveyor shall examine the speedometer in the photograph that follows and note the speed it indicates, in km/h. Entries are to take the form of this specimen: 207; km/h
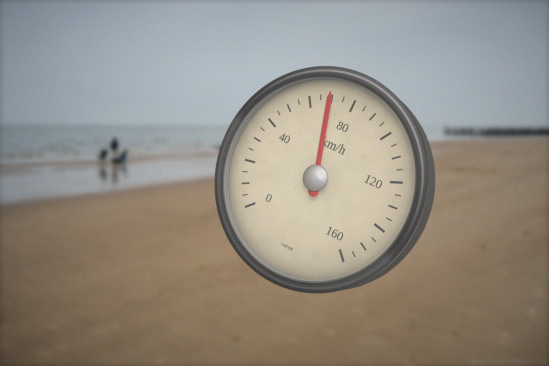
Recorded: 70; km/h
